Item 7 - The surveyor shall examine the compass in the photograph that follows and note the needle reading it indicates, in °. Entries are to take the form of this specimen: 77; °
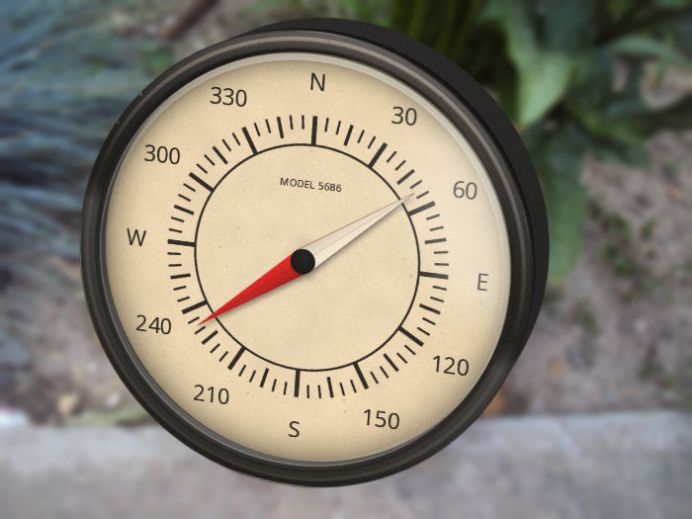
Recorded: 232.5; °
